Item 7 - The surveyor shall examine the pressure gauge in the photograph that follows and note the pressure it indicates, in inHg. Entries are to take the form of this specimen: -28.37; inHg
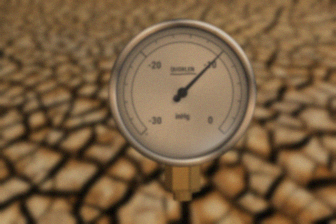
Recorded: -10; inHg
